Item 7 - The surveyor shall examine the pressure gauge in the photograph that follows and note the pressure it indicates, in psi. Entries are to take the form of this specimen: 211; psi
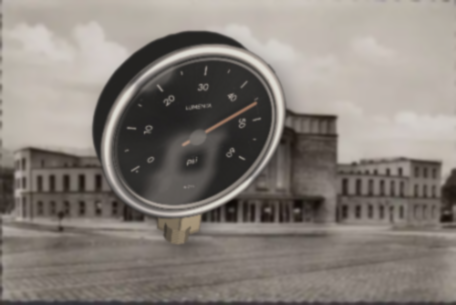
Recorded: 45; psi
